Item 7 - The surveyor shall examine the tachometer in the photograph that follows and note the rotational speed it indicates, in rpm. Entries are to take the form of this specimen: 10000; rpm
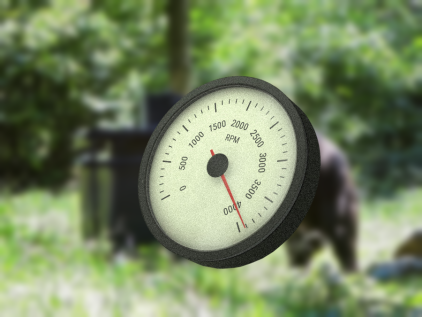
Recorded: 3900; rpm
